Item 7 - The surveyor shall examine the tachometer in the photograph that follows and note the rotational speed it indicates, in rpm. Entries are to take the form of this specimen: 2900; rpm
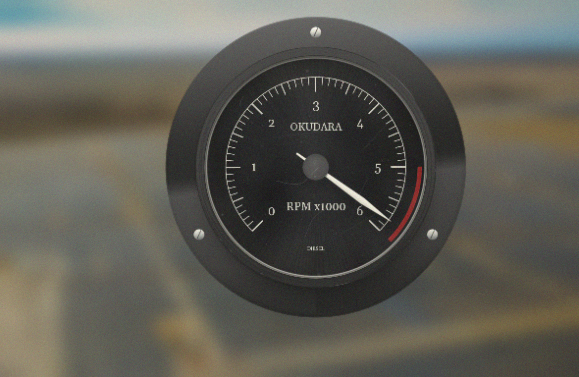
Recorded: 5800; rpm
